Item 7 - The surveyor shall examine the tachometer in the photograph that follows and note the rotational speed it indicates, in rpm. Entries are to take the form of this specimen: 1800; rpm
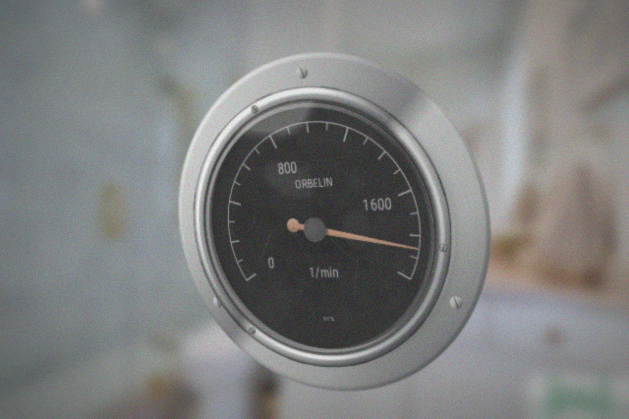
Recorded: 1850; rpm
